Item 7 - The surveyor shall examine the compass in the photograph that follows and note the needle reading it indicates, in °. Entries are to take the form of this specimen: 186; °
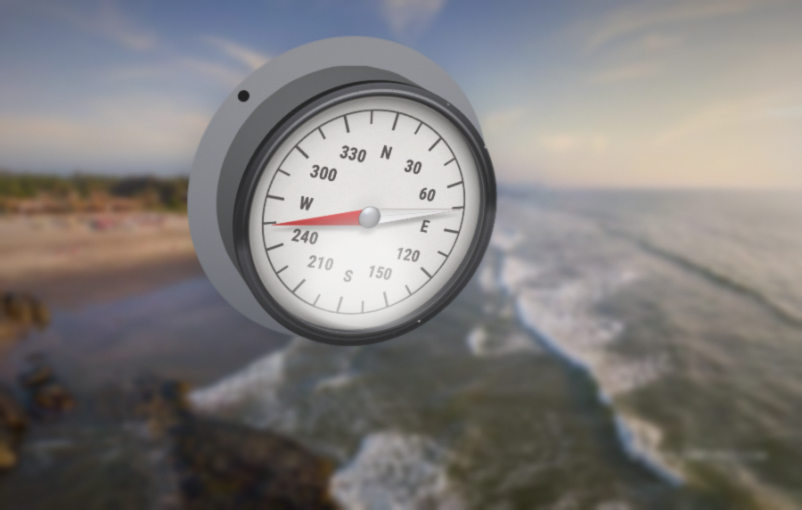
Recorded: 255; °
